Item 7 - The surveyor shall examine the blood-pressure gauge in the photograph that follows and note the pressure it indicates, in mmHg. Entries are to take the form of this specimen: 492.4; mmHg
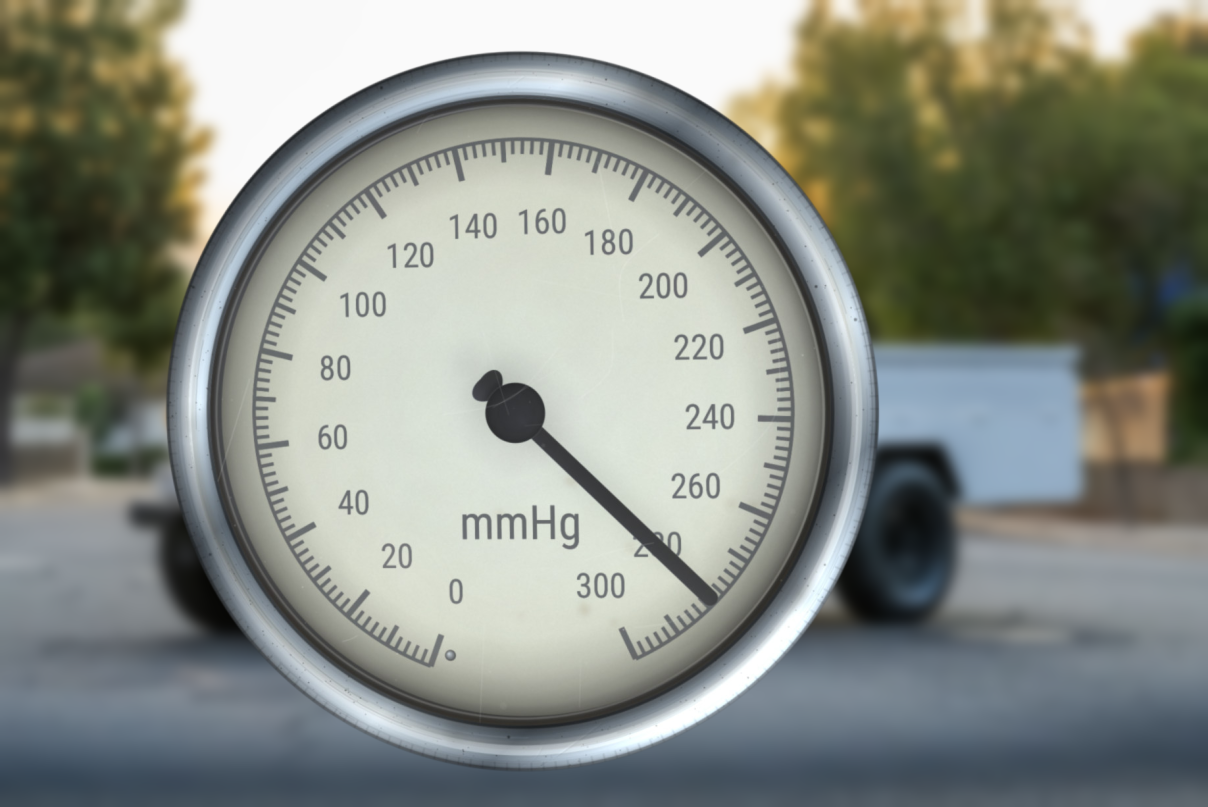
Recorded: 280; mmHg
